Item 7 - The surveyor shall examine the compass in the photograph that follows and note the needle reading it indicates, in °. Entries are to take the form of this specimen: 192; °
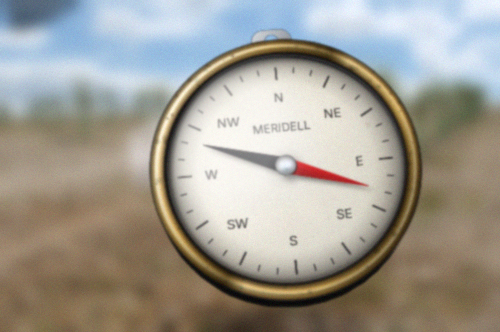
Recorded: 110; °
